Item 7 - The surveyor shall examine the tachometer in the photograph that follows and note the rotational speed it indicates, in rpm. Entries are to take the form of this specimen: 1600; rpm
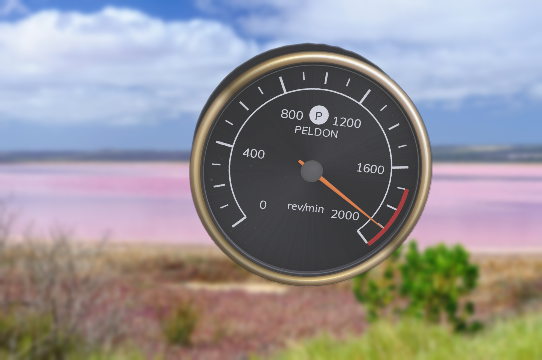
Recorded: 1900; rpm
